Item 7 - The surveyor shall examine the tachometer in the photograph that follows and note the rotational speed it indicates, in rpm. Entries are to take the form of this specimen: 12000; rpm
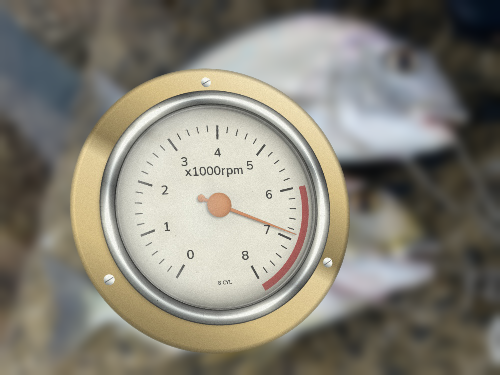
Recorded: 6900; rpm
